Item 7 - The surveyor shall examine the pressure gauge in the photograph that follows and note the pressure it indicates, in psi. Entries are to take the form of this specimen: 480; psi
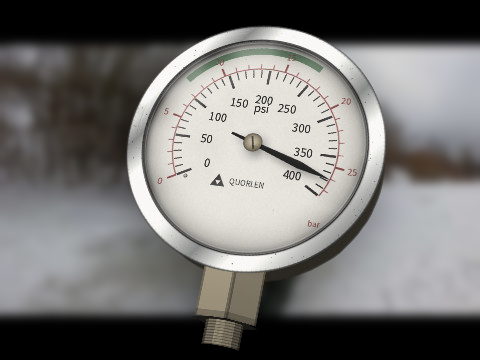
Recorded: 380; psi
